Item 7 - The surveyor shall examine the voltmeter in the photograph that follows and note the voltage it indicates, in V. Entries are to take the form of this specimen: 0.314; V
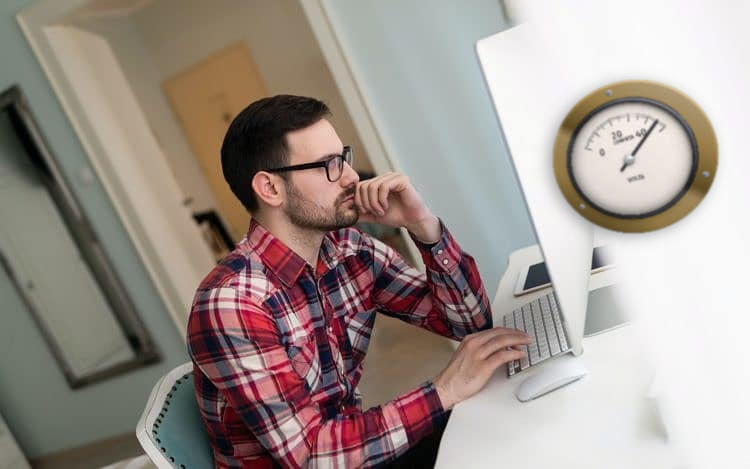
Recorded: 45; V
